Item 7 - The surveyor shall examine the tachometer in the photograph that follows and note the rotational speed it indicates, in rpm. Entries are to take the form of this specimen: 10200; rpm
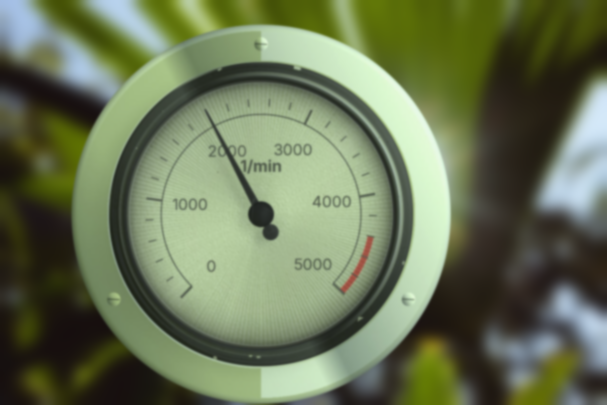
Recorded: 2000; rpm
